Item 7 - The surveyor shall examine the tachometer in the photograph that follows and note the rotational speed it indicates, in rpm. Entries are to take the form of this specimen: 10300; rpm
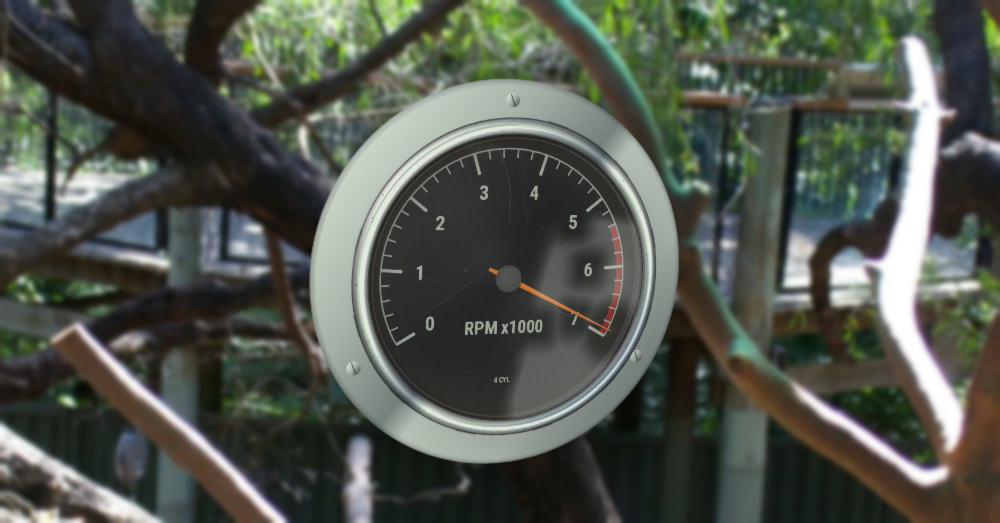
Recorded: 6900; rpm
